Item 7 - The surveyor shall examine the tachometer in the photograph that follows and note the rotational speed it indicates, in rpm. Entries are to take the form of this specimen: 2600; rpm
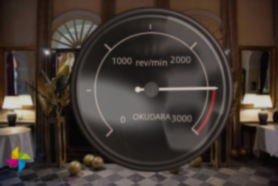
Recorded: 2500; rpm
